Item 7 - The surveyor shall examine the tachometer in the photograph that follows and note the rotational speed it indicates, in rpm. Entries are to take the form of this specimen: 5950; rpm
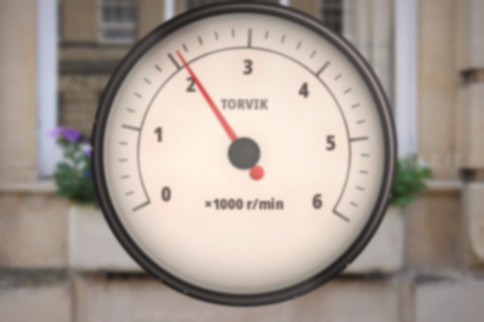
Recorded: 2100; rpm
